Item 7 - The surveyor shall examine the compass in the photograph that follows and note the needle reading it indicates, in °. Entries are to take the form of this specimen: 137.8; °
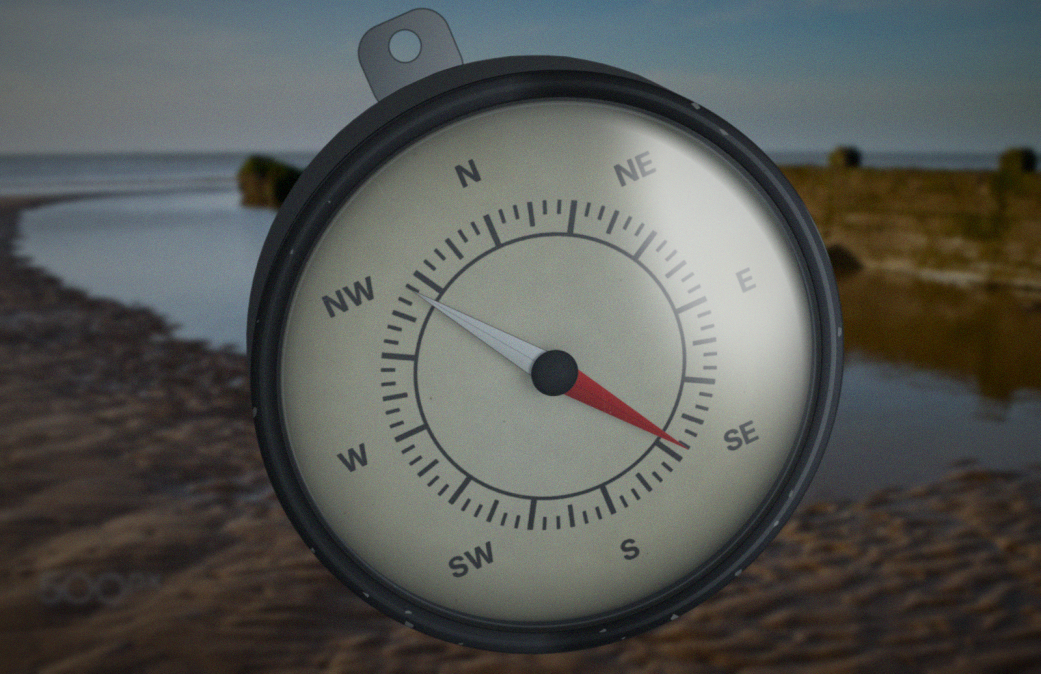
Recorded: 145; °
